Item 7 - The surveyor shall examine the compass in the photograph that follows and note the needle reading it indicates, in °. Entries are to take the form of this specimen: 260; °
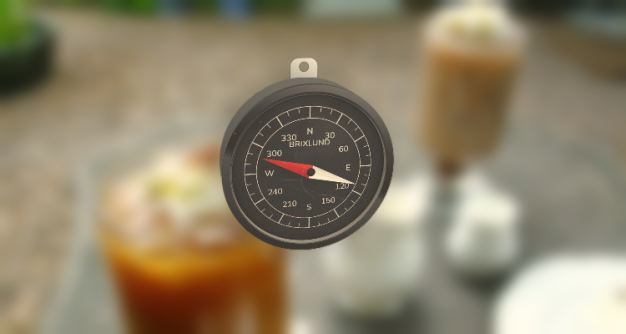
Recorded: 290; °
